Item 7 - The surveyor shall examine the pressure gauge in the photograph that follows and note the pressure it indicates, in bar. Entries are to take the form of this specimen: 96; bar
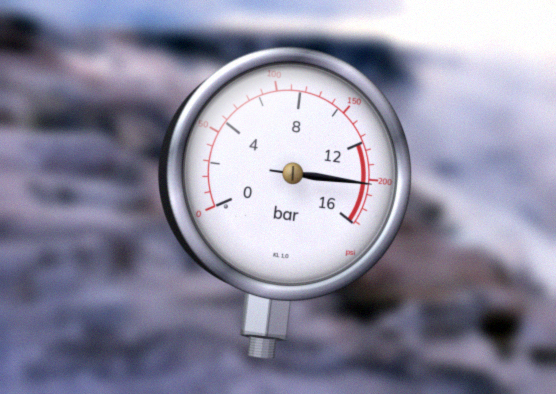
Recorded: 14; bar
